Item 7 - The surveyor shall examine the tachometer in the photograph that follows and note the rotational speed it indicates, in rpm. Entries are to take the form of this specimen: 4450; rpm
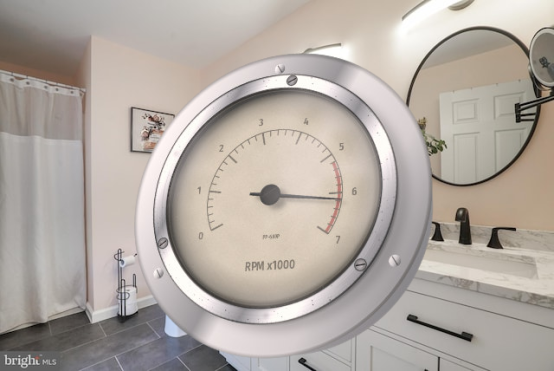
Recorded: 6200; rpm
